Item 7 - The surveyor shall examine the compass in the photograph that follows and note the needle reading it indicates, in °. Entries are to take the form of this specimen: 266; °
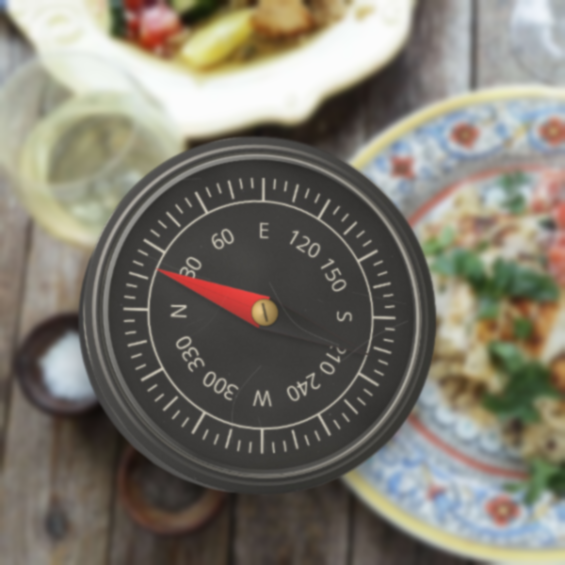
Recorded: 20; °
